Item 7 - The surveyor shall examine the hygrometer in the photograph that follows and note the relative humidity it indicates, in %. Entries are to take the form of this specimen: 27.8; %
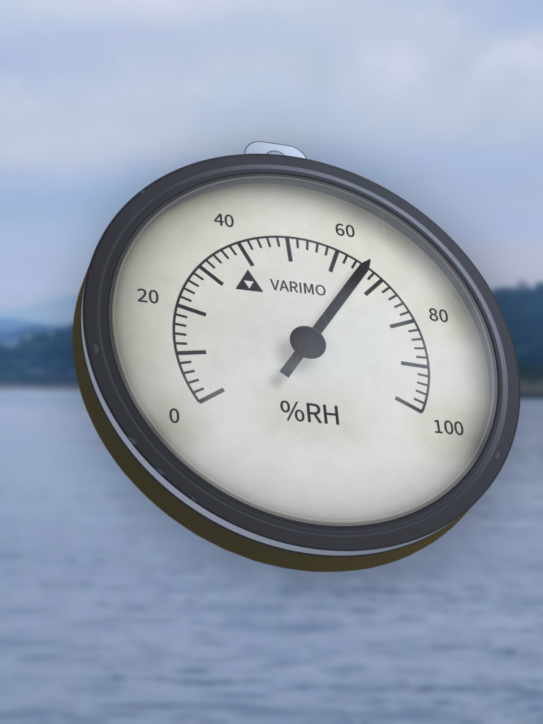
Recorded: 66; %
